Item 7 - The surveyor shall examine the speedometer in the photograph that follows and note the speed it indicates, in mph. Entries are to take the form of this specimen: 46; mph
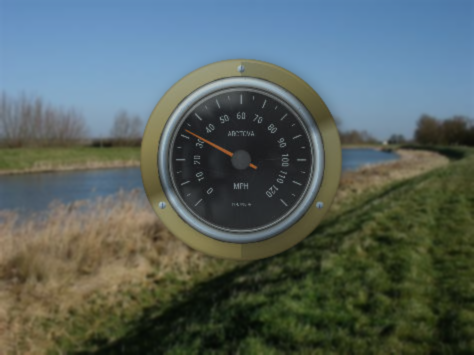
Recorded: 32.5; mph
